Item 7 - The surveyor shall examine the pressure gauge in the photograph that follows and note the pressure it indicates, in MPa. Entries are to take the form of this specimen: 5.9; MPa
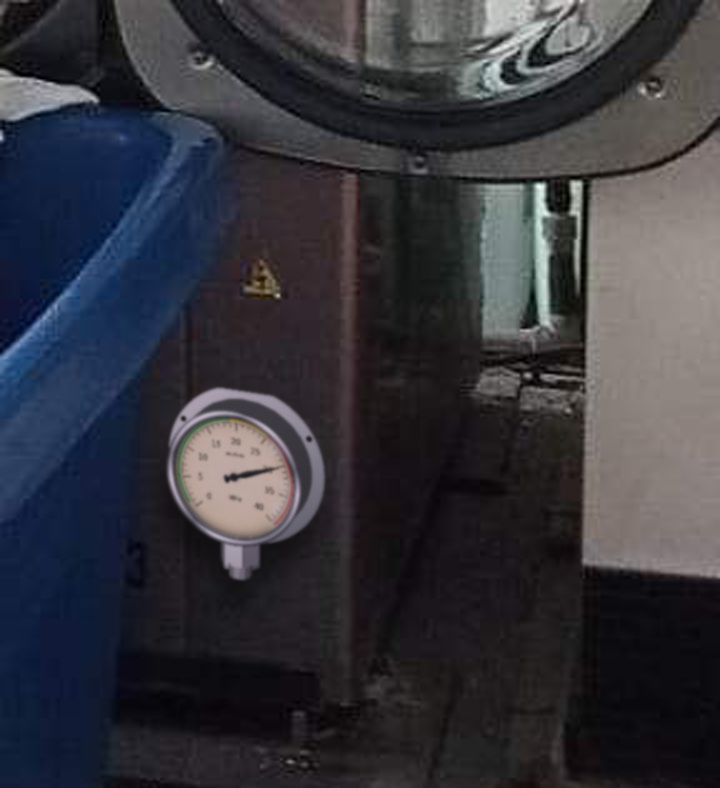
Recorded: 30; MPa
